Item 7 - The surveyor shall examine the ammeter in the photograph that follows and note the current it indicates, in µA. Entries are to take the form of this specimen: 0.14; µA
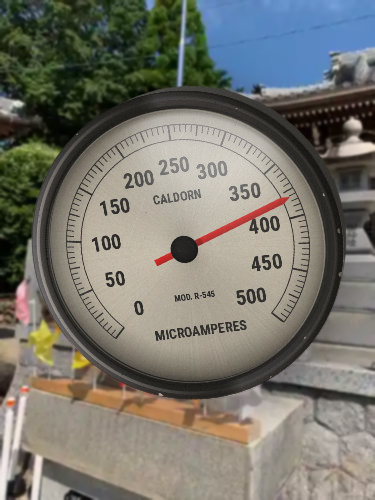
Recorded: 380; µA
